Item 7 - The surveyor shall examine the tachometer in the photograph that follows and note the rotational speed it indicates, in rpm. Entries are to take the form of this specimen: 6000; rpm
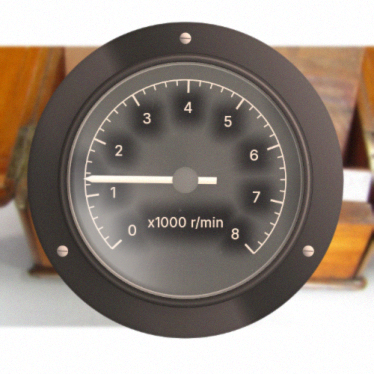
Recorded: 1300; rpm
